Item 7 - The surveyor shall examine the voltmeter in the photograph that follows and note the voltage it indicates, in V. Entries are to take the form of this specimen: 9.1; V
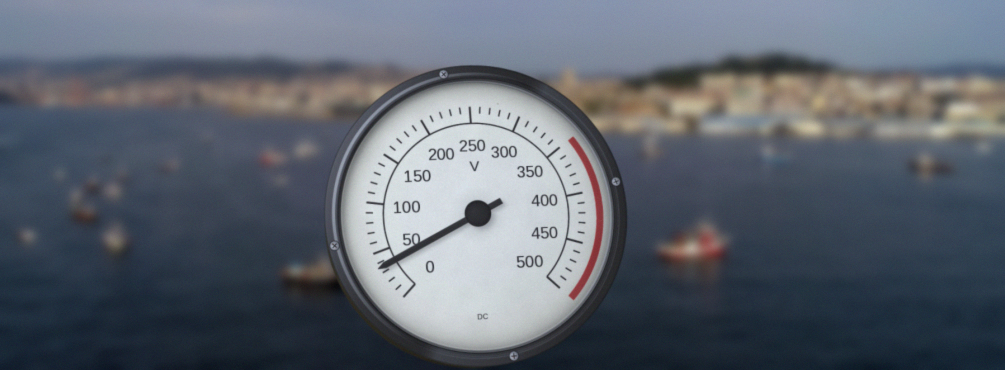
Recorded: 35; V
